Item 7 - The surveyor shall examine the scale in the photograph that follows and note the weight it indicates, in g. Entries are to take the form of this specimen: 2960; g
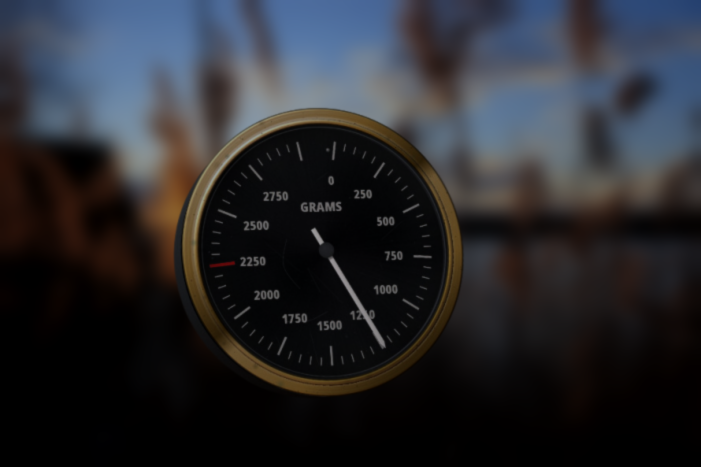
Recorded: 1250; g
